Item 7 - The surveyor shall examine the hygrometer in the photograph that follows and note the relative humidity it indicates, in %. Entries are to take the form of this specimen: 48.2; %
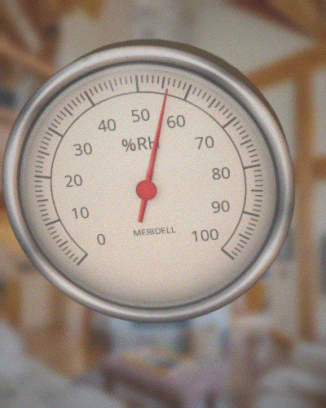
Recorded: 56; %
